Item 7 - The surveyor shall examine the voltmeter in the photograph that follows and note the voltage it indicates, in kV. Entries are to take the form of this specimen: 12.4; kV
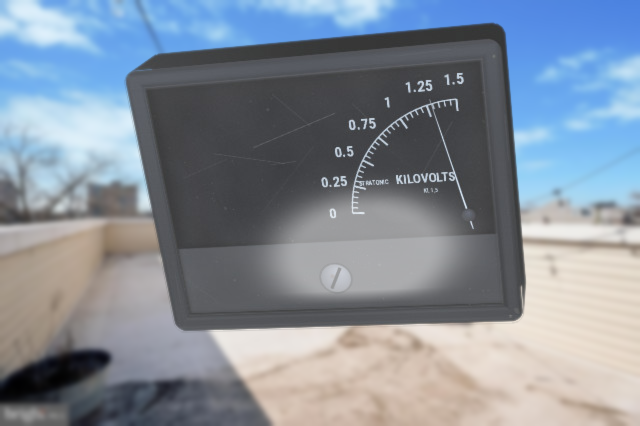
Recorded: 1.3; kV
